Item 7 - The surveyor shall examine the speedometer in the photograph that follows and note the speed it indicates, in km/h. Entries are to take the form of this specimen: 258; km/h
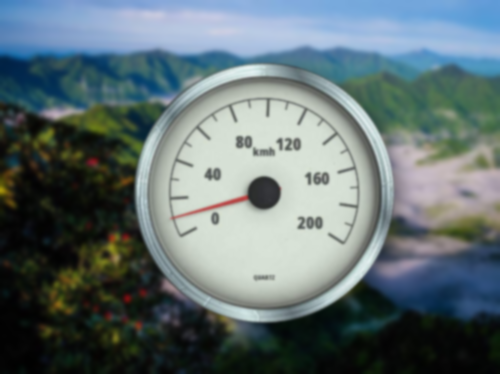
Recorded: 10; km/h
